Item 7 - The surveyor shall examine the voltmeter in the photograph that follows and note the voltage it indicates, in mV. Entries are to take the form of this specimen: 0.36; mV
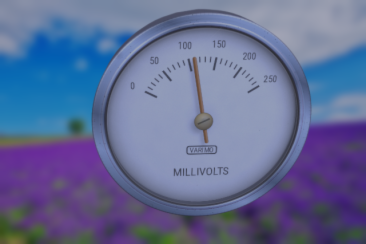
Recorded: 110; mV
